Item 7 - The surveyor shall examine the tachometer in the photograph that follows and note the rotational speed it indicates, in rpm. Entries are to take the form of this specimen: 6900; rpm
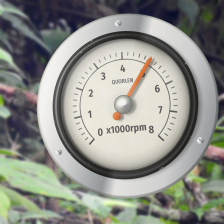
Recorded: 5000; rpm
